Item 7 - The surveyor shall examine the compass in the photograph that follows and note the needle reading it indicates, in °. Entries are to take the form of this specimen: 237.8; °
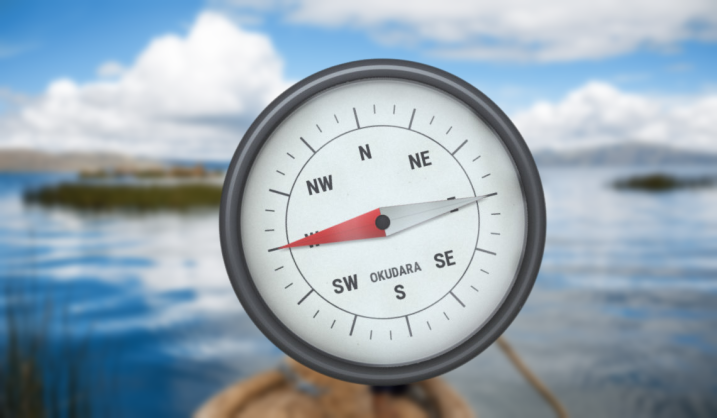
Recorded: 270; °
